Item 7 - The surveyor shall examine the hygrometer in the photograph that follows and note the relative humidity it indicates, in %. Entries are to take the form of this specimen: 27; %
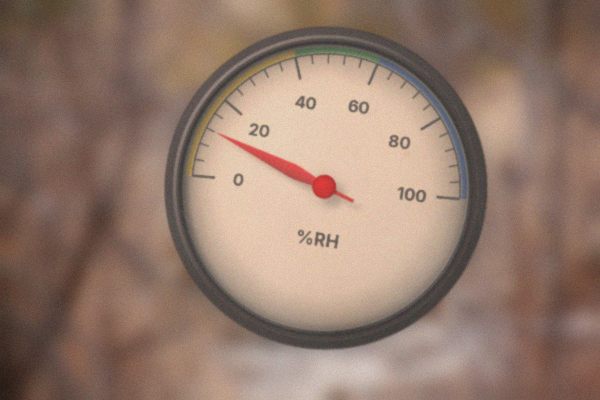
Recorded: 12; %
